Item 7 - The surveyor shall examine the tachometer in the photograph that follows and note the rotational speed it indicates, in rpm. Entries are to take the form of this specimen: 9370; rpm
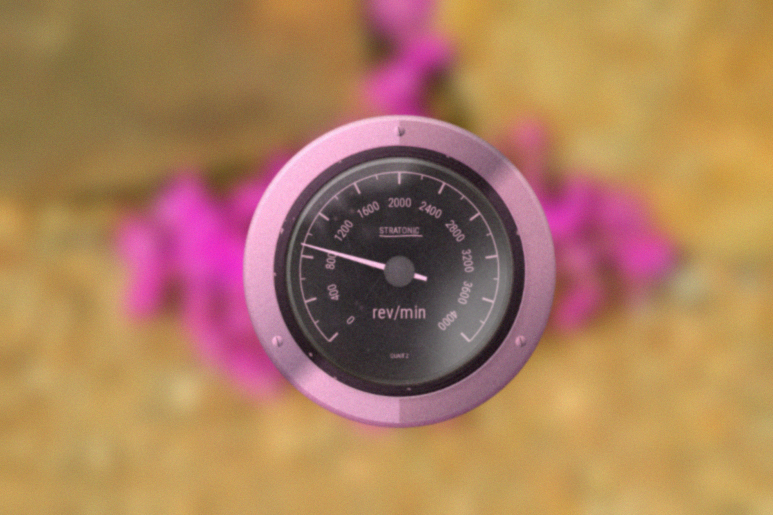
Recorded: 900; rpm
